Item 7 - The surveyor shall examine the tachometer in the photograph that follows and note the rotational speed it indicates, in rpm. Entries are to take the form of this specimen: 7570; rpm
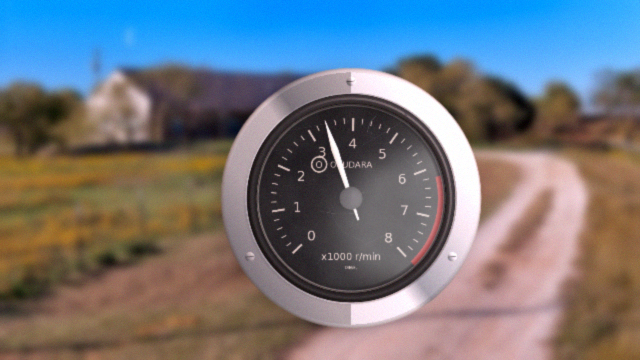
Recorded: 3400; rpm
